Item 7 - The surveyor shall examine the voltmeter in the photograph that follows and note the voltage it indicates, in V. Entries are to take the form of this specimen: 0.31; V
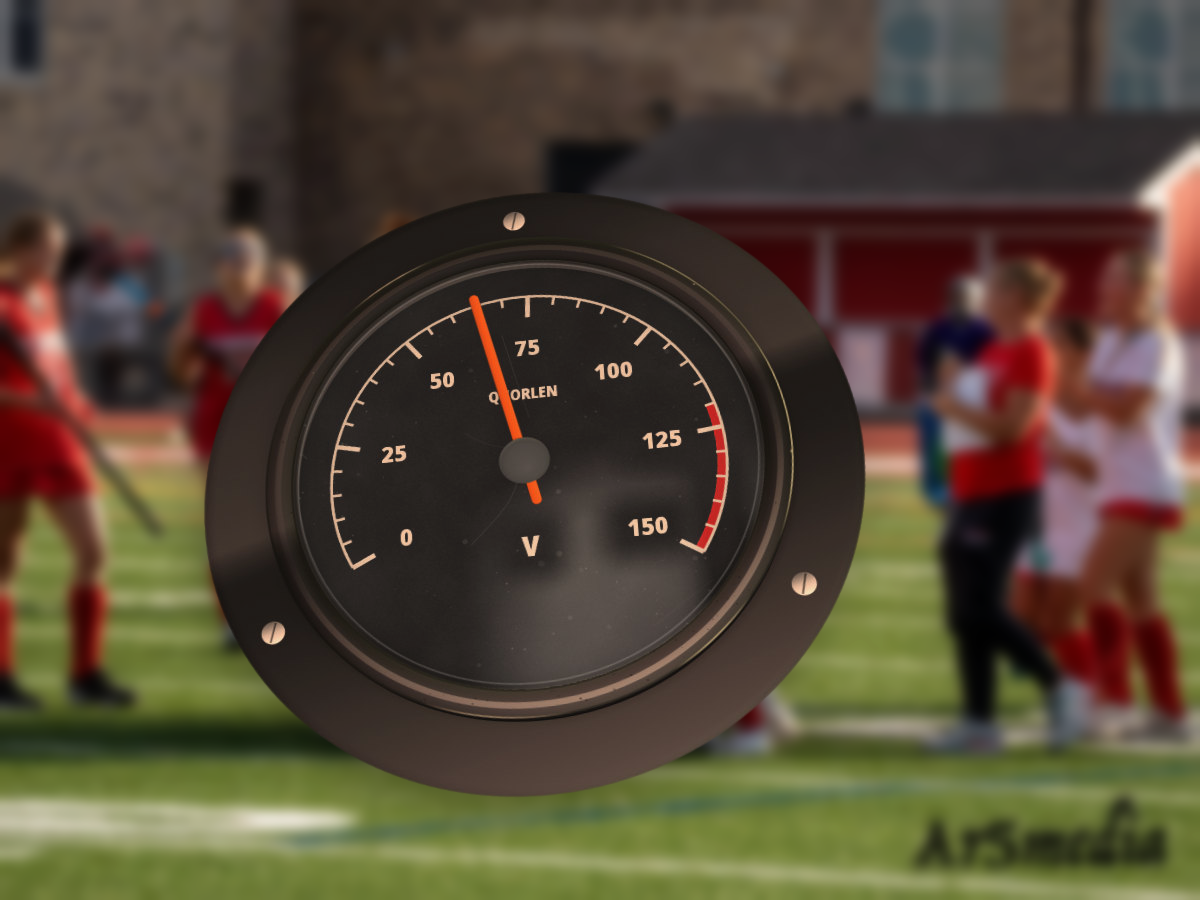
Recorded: 65; V
